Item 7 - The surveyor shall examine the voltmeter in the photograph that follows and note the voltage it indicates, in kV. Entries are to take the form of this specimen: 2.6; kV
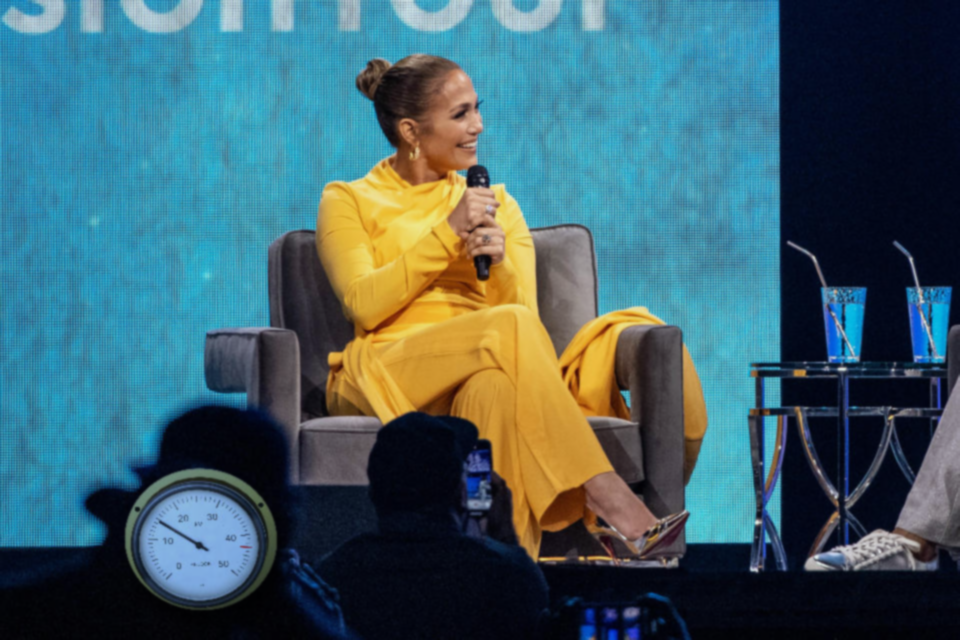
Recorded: 15; kV
